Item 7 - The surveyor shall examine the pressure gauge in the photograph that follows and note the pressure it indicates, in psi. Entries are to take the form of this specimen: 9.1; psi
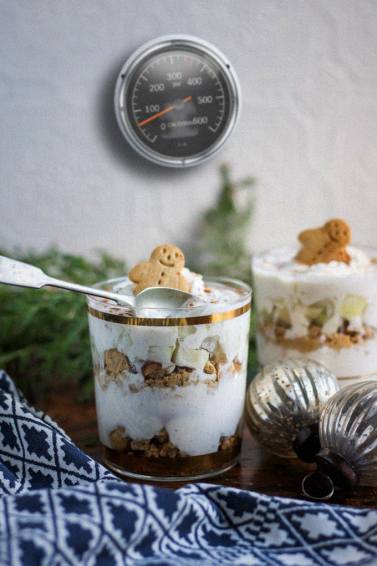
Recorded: 60; psi
